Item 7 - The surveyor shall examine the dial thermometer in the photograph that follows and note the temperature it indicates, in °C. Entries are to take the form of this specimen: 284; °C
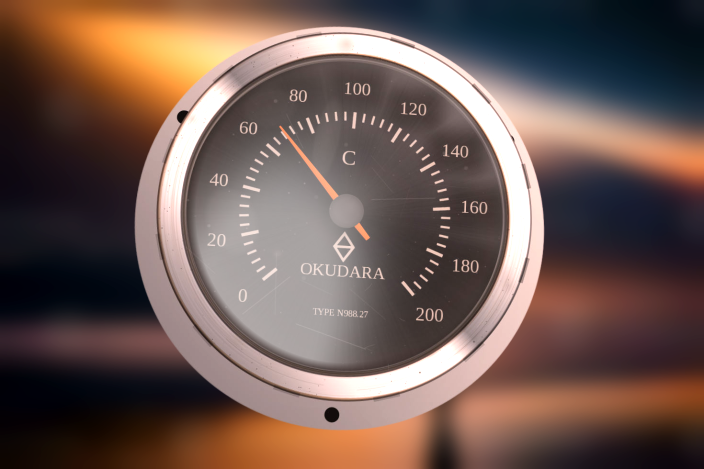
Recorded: 68; °C
